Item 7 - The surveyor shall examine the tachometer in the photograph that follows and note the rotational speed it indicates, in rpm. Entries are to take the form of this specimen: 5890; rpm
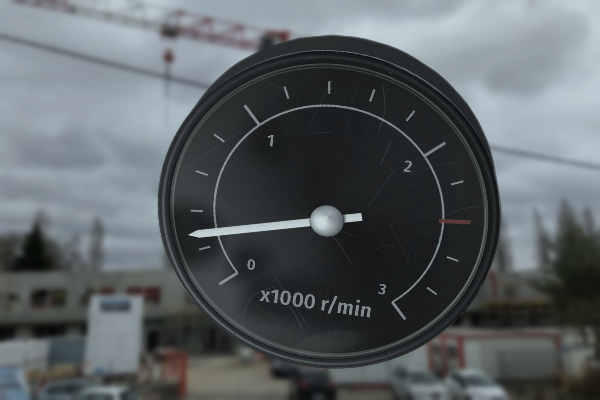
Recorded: 300; rpm
